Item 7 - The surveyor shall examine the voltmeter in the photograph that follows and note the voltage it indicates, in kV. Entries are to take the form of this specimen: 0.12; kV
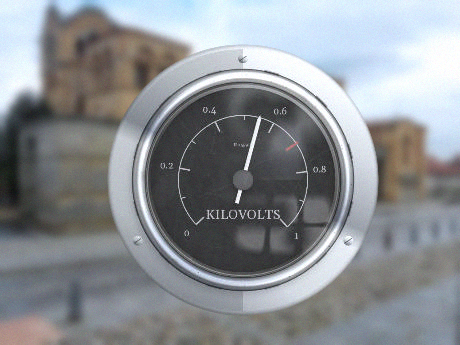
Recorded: 0.55; kV
